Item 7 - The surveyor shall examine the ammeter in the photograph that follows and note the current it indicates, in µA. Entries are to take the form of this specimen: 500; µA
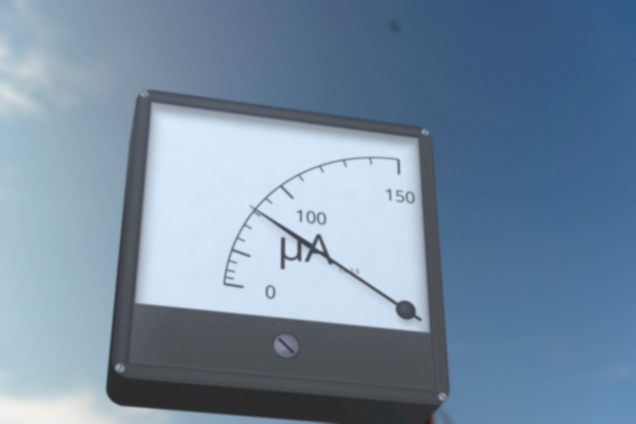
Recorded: 80; µA
